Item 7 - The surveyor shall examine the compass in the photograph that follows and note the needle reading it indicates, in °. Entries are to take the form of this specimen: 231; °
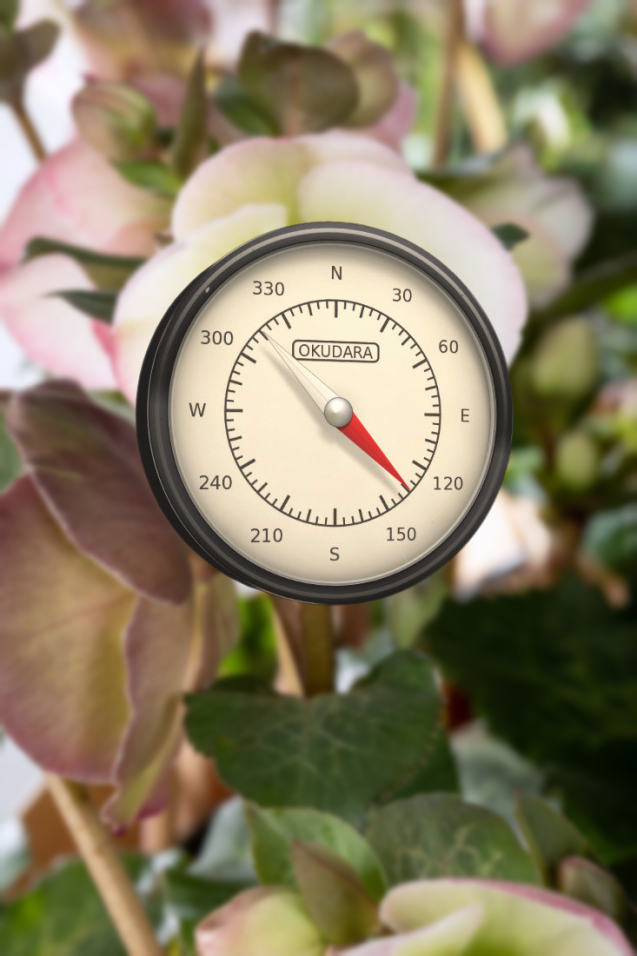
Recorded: 135; °
